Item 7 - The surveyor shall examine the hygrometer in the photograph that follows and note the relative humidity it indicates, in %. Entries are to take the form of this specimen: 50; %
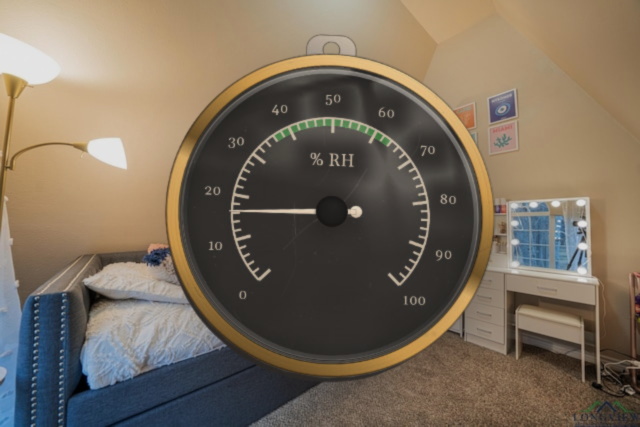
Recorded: 16; %
